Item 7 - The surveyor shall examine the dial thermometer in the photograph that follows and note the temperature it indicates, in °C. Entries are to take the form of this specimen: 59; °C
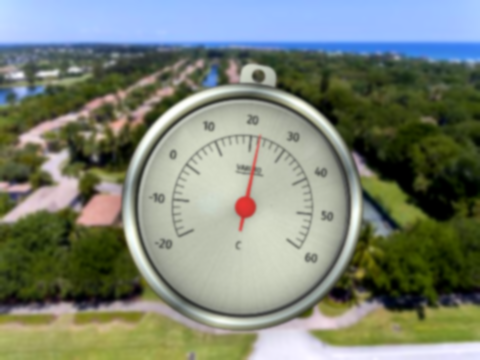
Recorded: 22; °C
